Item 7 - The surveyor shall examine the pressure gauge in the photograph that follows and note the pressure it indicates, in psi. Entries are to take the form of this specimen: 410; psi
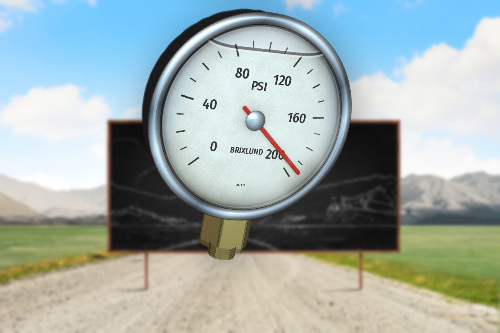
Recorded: 195; psi
